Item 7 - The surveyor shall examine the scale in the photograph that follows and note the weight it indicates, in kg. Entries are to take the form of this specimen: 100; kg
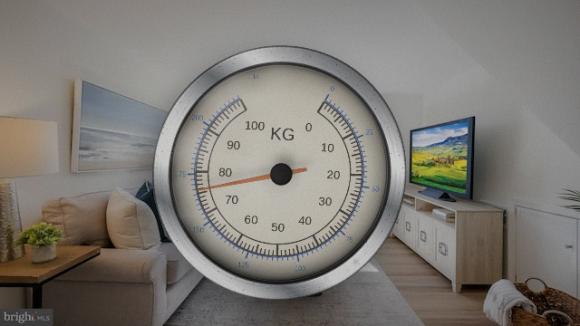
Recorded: 76; kg
